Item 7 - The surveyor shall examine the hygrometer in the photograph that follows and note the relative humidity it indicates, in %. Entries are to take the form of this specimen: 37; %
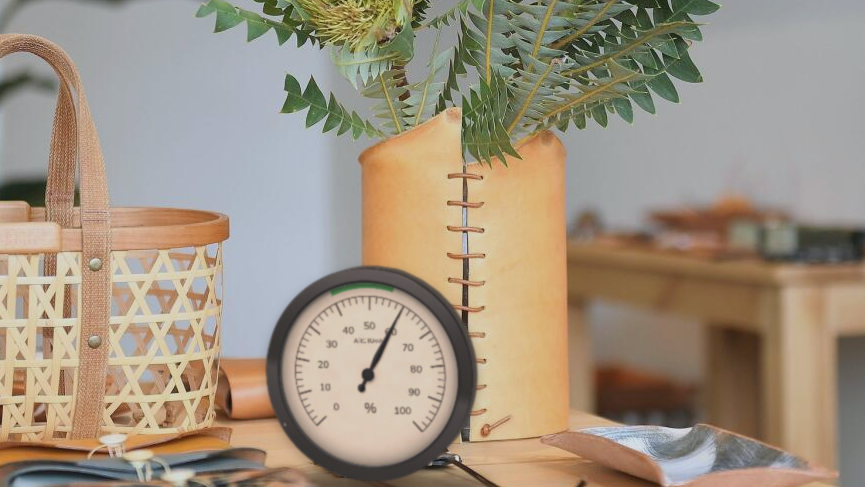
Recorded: 60; %
